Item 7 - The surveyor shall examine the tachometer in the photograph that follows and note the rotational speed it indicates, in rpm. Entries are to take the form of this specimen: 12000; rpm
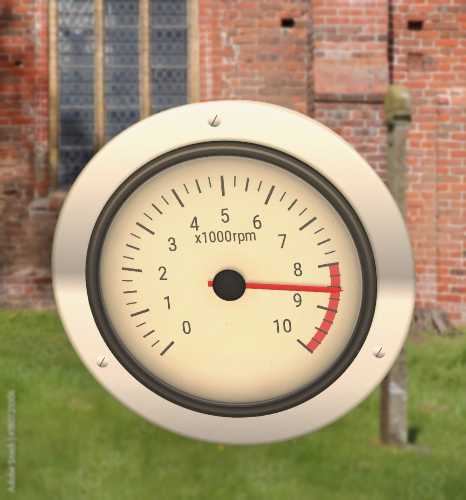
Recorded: 8500; rpm
